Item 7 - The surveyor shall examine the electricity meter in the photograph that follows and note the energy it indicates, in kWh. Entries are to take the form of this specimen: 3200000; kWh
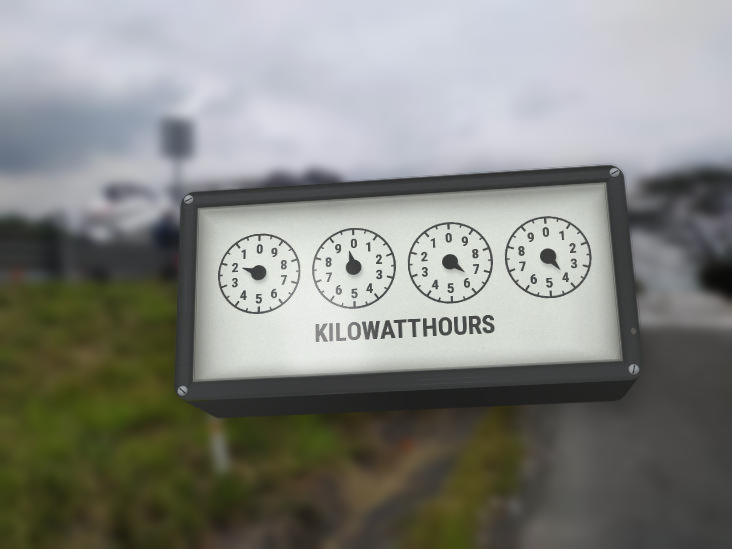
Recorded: 1964; kWh
